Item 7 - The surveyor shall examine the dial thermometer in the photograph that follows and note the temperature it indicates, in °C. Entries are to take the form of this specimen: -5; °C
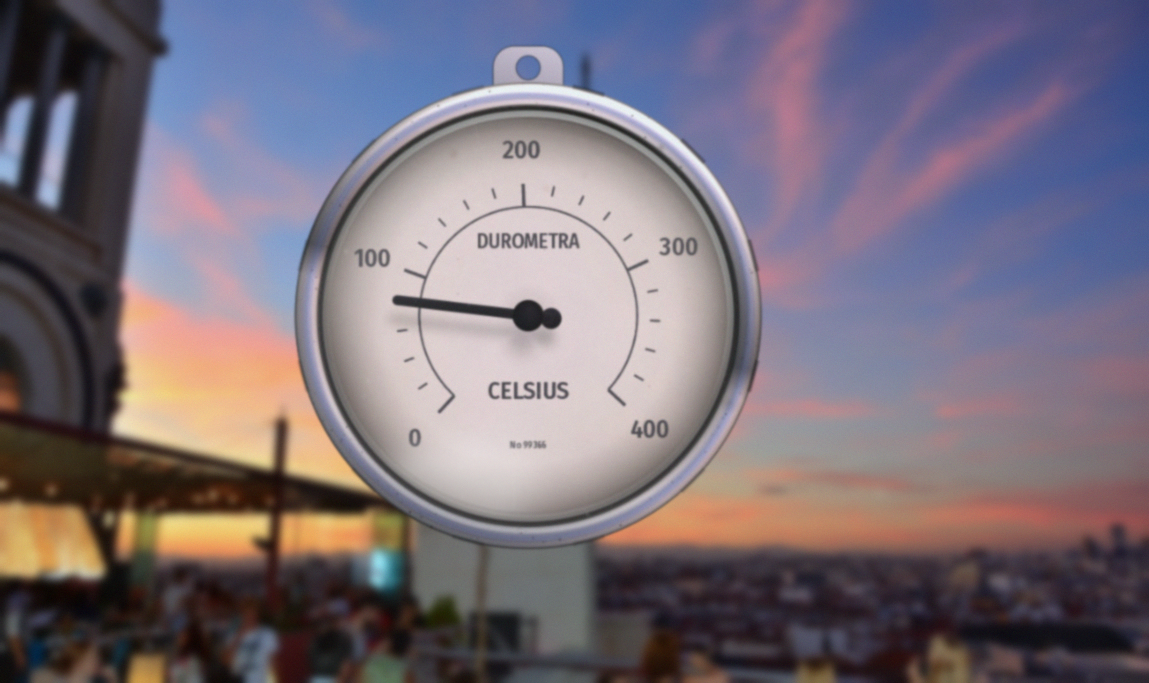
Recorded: 80; °C
